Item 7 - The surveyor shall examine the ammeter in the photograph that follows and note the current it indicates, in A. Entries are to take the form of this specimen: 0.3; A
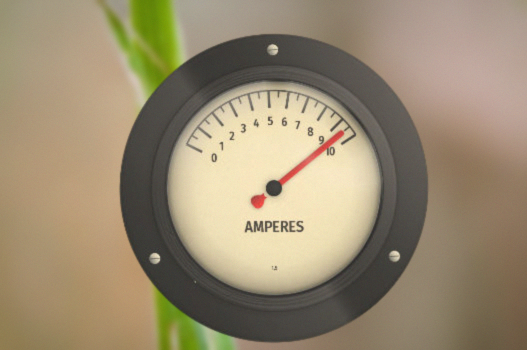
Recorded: 9.5; A
